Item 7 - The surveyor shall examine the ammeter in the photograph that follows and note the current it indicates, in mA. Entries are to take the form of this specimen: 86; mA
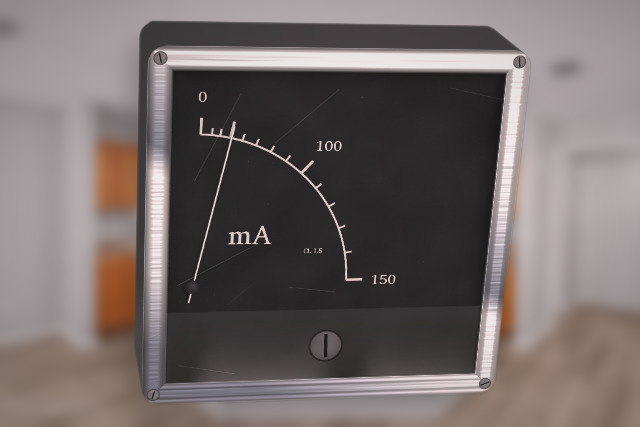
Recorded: 50; mA
